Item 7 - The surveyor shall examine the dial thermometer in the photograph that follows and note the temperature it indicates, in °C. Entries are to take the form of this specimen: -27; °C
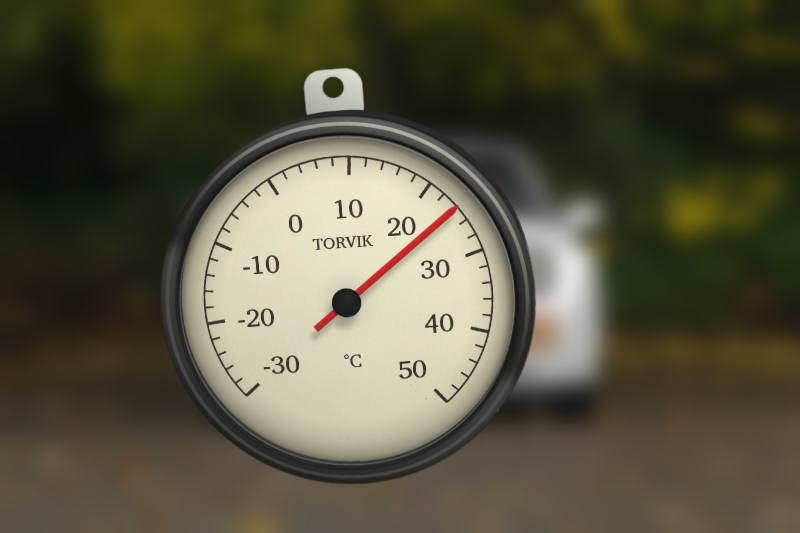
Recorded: 24; °C
